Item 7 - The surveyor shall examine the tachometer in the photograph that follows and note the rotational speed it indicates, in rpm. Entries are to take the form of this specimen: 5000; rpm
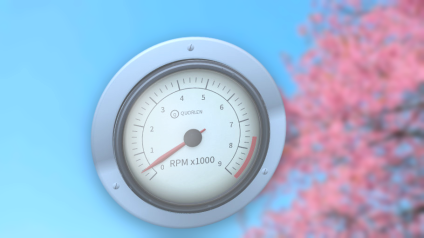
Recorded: 400; rpm
